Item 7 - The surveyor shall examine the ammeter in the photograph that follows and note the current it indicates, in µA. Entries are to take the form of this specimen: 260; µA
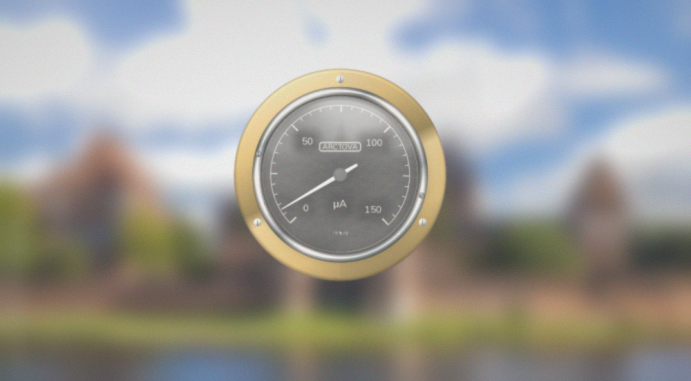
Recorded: 7.5; µA
